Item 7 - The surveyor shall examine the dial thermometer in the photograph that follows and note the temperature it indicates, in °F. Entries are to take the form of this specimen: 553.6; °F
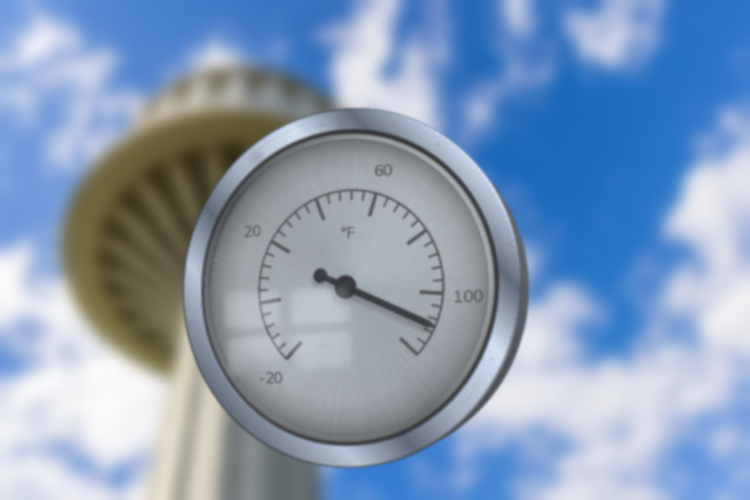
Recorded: 110; °F
